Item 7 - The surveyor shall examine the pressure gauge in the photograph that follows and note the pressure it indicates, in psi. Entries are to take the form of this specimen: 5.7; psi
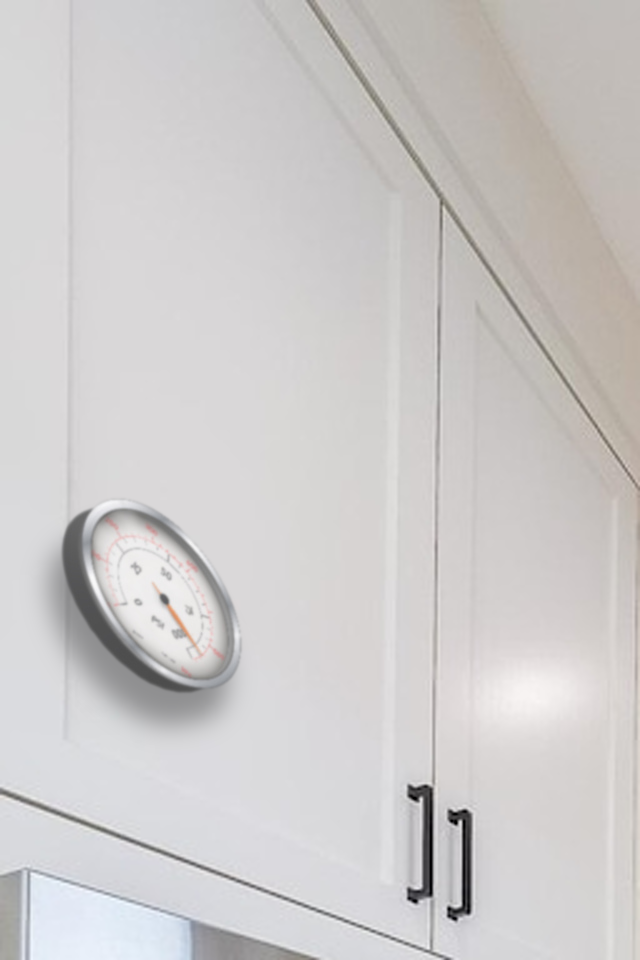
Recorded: 95; psi
